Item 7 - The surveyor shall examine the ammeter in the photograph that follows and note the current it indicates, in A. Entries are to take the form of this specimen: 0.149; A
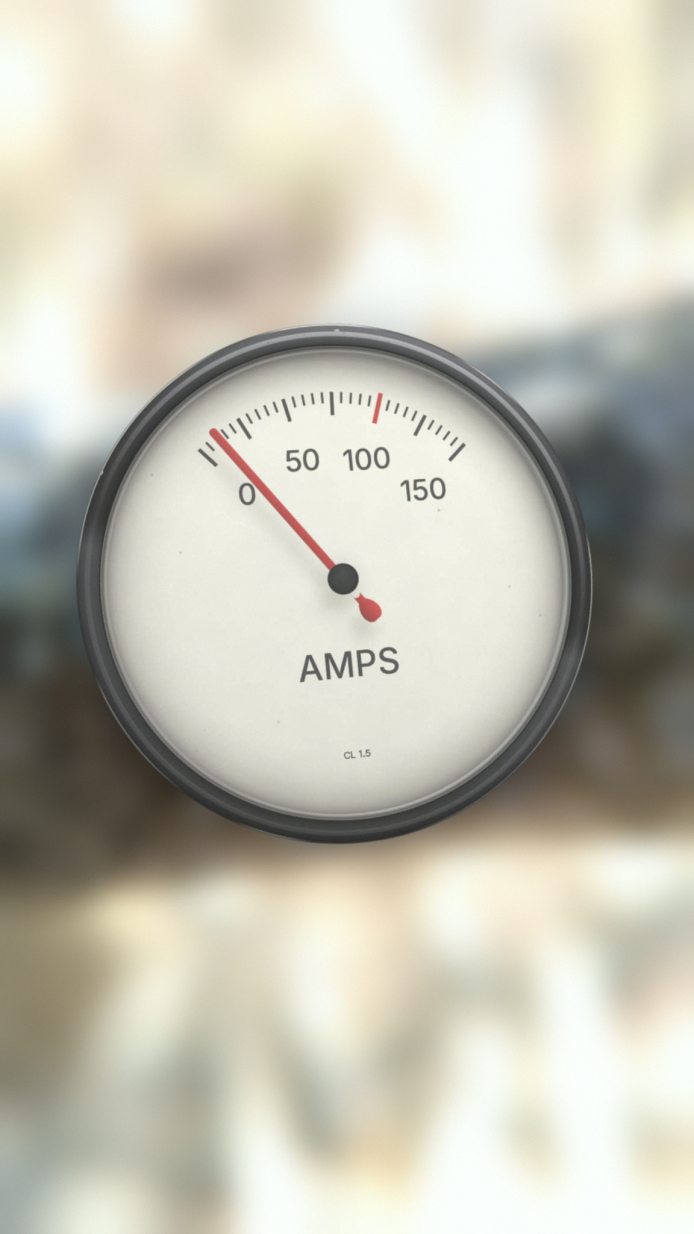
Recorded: 10; A
